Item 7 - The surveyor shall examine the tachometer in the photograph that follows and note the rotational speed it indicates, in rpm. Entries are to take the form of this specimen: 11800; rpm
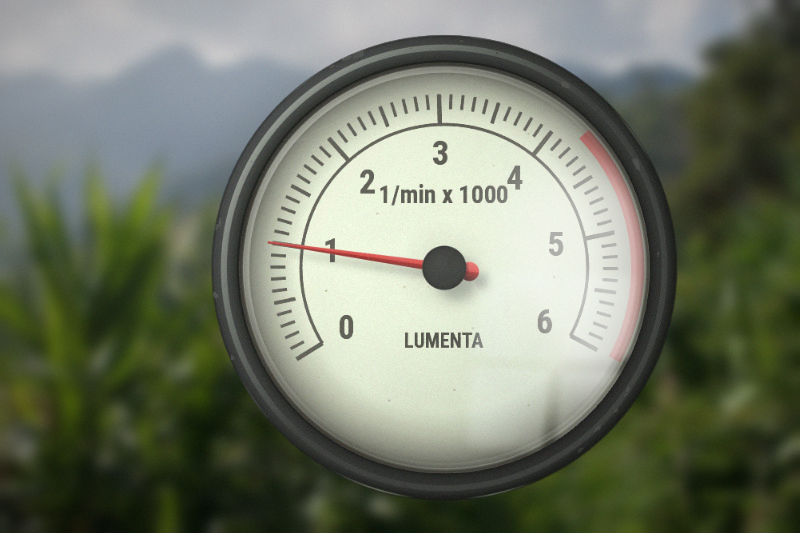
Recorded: 1000; rpm
